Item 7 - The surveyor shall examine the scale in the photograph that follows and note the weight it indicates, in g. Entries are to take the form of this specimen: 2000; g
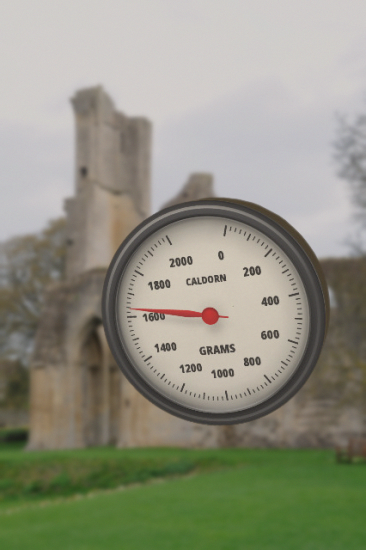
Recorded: 1640; g
